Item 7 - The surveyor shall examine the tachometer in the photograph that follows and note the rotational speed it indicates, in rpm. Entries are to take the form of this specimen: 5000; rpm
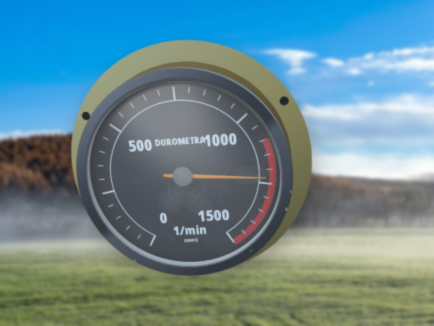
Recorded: 1225; rpm
